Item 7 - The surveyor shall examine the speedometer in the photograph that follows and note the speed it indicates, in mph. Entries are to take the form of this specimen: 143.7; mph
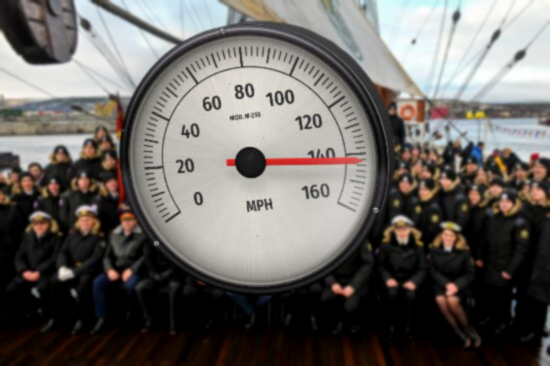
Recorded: 142; mph
